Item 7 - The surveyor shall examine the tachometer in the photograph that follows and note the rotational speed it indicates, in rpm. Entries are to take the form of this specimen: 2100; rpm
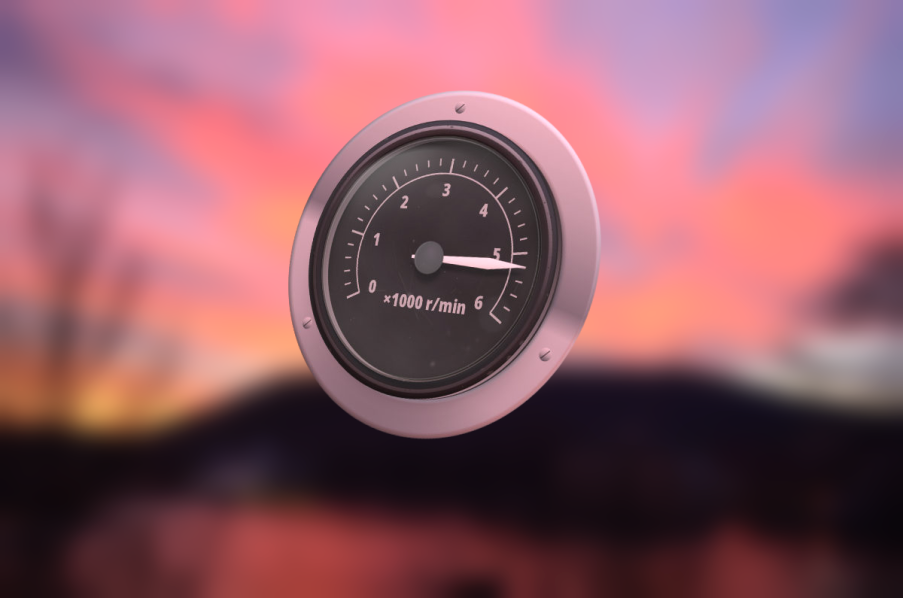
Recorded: 5200; rpm
